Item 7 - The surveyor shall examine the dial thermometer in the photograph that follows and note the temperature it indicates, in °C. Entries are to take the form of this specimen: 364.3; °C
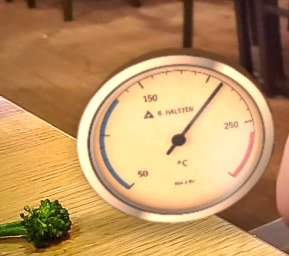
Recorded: 210; °C
